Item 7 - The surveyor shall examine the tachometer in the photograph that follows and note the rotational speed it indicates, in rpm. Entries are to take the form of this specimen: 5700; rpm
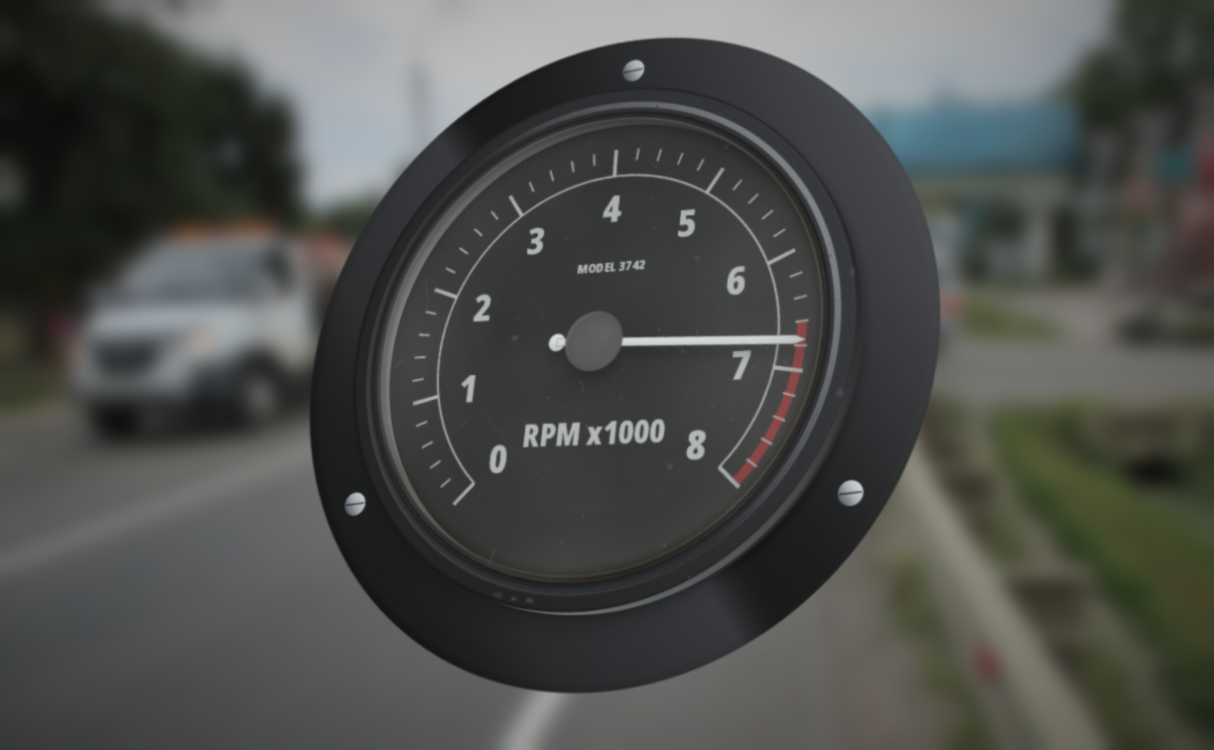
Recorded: 6800; rpm
